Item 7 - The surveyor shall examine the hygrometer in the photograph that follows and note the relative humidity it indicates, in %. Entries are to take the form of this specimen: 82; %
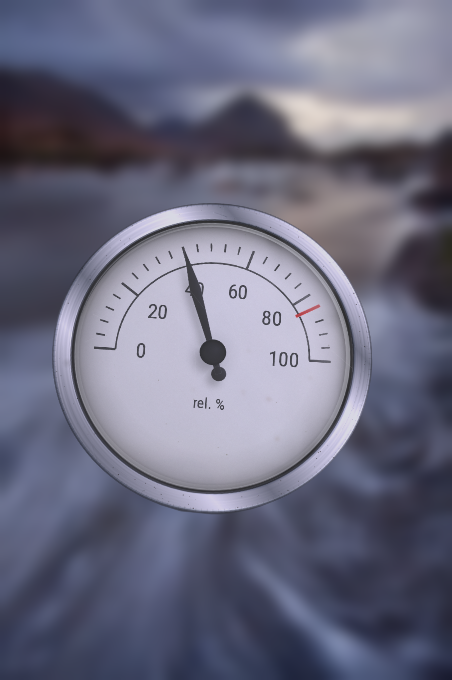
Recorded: 40; %
